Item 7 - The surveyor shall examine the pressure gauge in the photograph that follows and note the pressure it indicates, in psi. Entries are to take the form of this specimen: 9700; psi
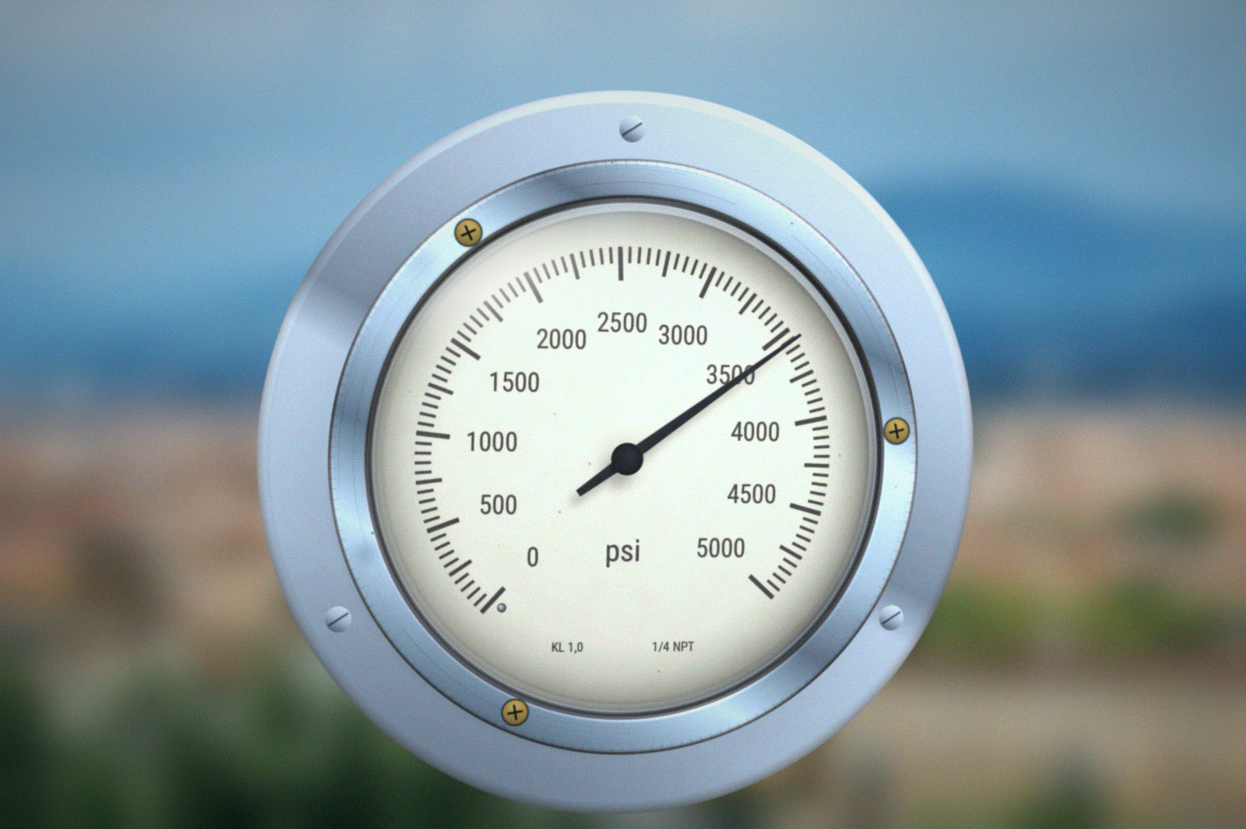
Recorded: 3550; psi
